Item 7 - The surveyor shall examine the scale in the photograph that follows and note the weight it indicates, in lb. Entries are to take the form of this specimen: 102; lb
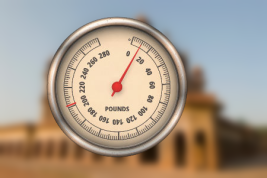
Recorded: 10; lb
